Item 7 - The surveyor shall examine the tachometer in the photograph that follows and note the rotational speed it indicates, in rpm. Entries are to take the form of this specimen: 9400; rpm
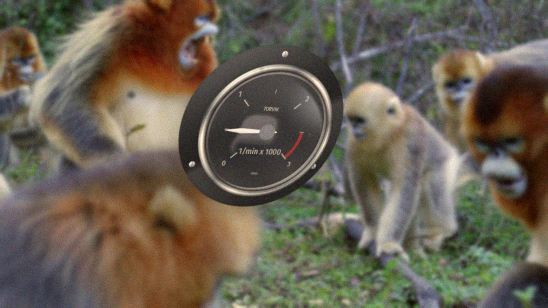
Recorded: 500; rpm
